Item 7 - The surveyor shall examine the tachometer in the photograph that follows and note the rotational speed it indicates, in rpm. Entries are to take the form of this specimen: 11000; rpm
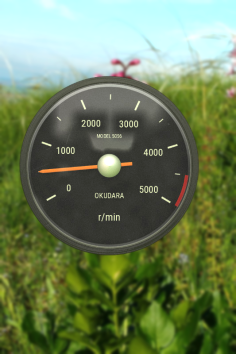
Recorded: 500; rpm
